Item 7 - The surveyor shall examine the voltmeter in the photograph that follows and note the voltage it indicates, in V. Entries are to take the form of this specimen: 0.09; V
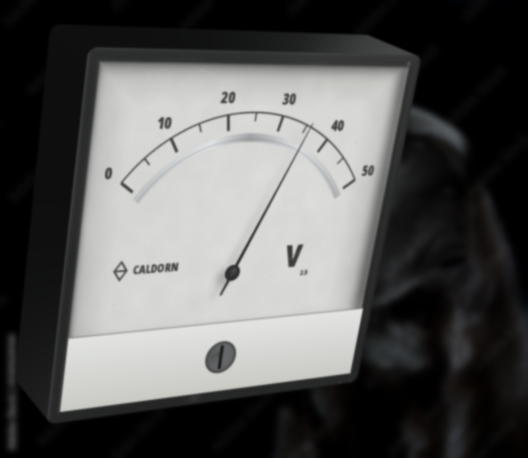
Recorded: 35; V
